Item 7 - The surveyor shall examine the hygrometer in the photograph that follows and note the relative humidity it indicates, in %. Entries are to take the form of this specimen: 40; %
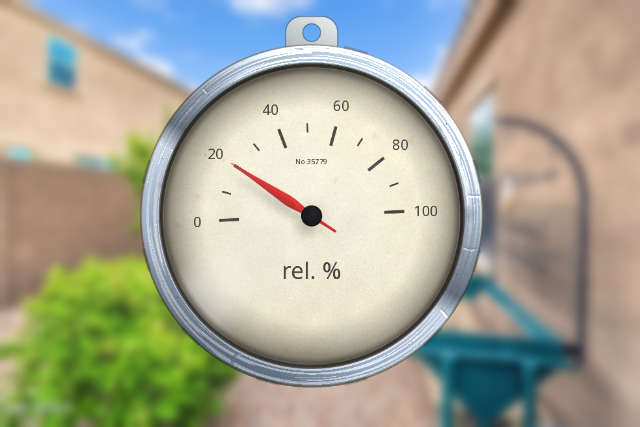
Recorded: 20; %
